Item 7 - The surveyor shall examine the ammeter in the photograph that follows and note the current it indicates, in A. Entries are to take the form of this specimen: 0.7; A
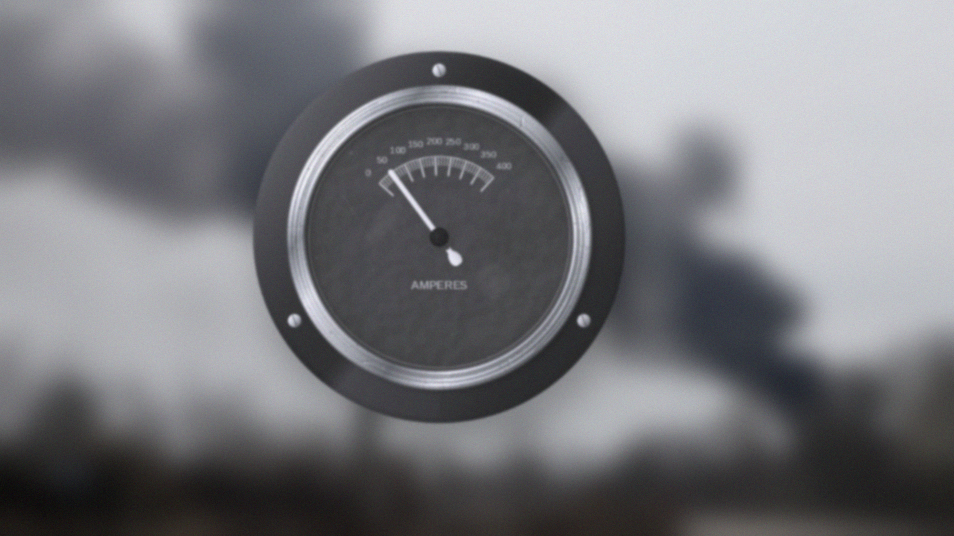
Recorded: 50; A
